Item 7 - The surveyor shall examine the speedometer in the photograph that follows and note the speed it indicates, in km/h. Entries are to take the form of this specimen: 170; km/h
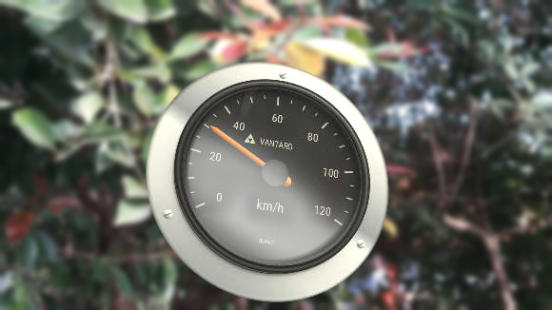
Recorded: 30; km/h
